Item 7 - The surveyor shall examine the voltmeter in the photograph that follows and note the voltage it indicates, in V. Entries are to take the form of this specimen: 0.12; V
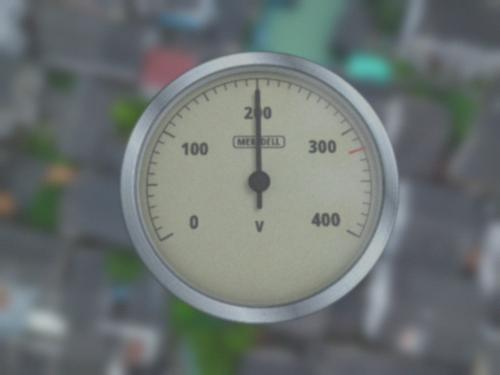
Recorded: 200; V
